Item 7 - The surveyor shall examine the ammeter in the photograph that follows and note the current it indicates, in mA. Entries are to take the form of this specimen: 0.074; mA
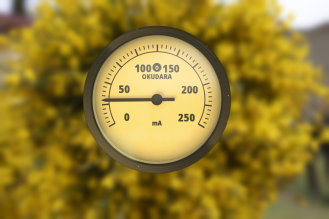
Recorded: 30; mA
